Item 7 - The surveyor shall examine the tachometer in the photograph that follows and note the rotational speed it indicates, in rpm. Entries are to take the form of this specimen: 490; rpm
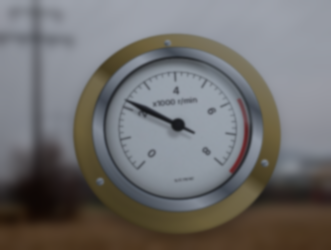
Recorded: 2200; rpm
